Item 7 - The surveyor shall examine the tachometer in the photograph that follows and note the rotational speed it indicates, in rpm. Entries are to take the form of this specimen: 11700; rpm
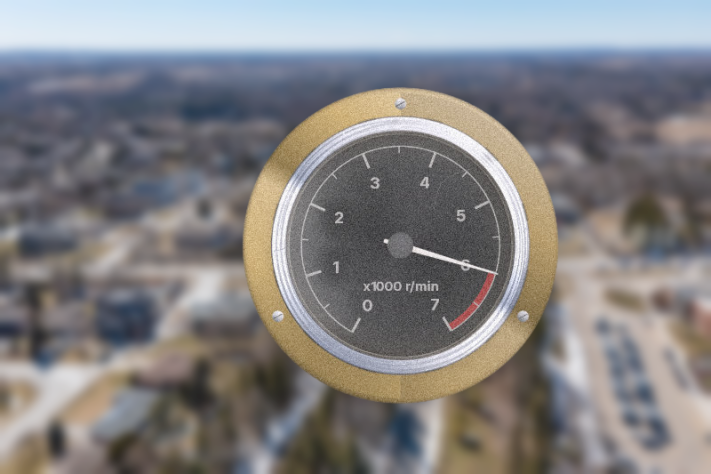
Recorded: 6000; rpm
